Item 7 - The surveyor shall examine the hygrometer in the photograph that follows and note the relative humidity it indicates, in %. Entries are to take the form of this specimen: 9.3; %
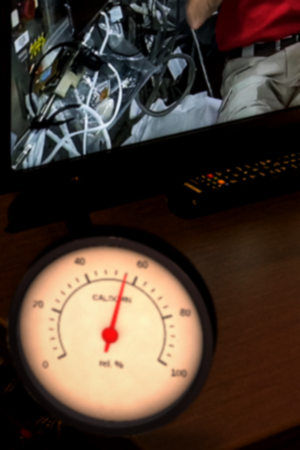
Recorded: 56; %
